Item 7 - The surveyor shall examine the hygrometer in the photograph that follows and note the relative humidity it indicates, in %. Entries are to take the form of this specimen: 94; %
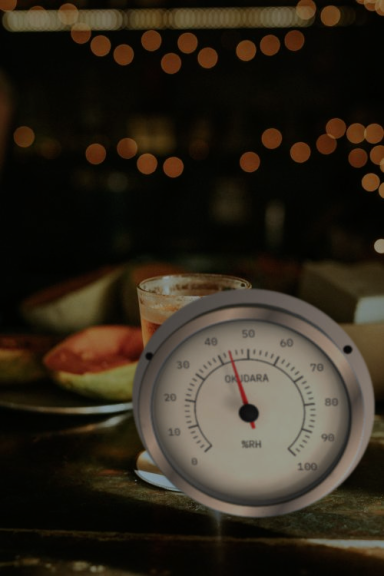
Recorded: 44; %
